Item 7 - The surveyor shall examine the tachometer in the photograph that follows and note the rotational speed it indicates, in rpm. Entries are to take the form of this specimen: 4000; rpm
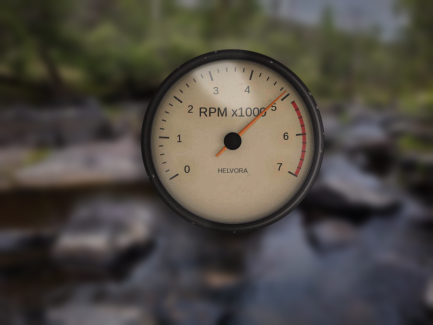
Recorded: 4900; rpm
